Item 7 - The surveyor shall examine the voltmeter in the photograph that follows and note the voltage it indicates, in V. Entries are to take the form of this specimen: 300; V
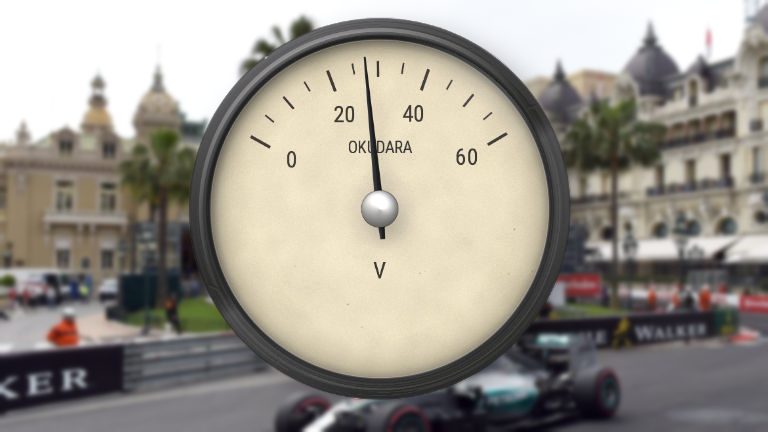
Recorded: 27.5; V
